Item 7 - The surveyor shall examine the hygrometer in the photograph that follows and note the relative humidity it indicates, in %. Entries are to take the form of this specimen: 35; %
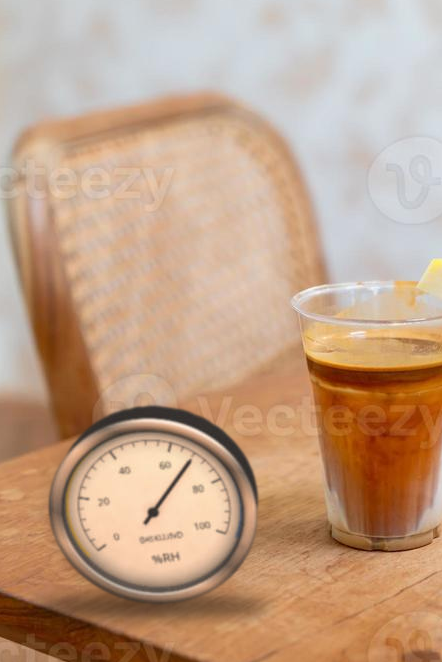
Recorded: 68; %
